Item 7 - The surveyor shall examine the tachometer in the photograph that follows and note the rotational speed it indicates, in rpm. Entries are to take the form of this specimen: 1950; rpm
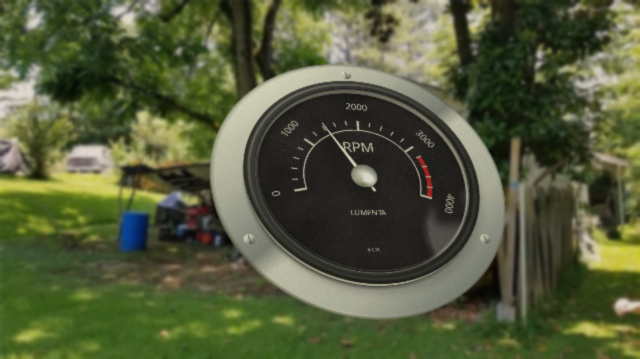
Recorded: 1400; rpm
